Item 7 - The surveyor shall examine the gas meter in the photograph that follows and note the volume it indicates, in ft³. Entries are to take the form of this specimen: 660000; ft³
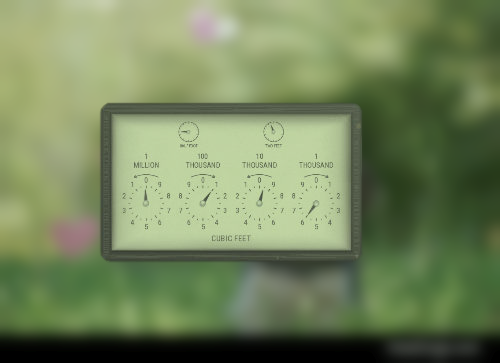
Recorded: 9600; ft³
